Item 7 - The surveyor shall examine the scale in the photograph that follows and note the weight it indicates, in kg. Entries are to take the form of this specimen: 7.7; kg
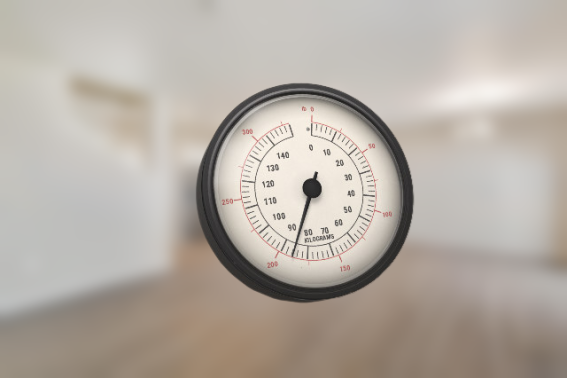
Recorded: 86; kg
